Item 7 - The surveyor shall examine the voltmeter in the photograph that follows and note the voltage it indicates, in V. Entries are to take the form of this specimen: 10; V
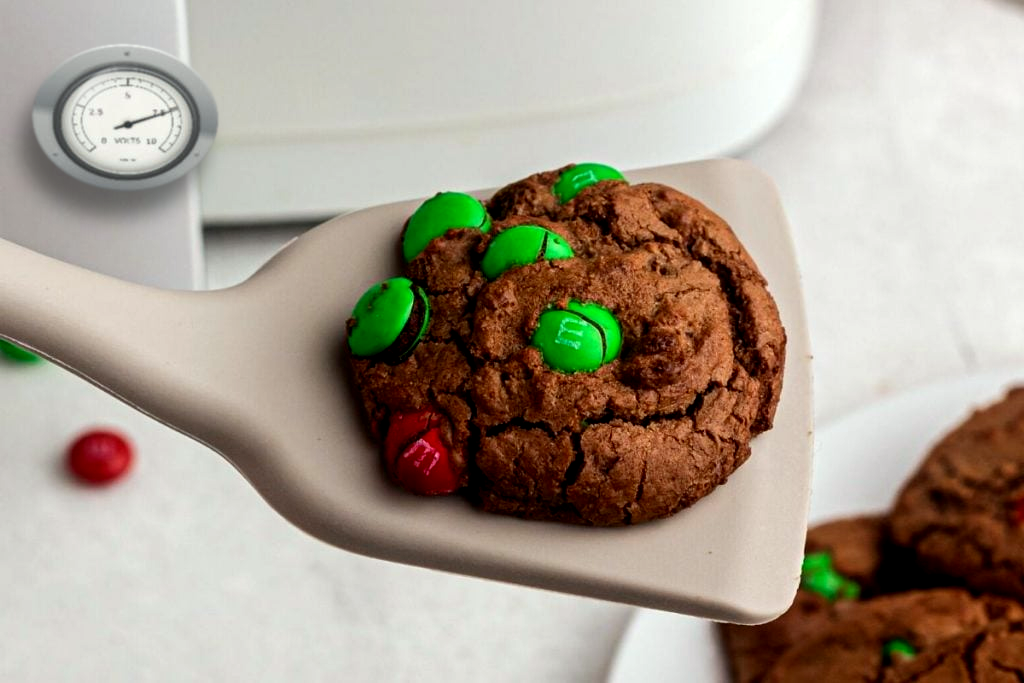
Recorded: 7.5; V
